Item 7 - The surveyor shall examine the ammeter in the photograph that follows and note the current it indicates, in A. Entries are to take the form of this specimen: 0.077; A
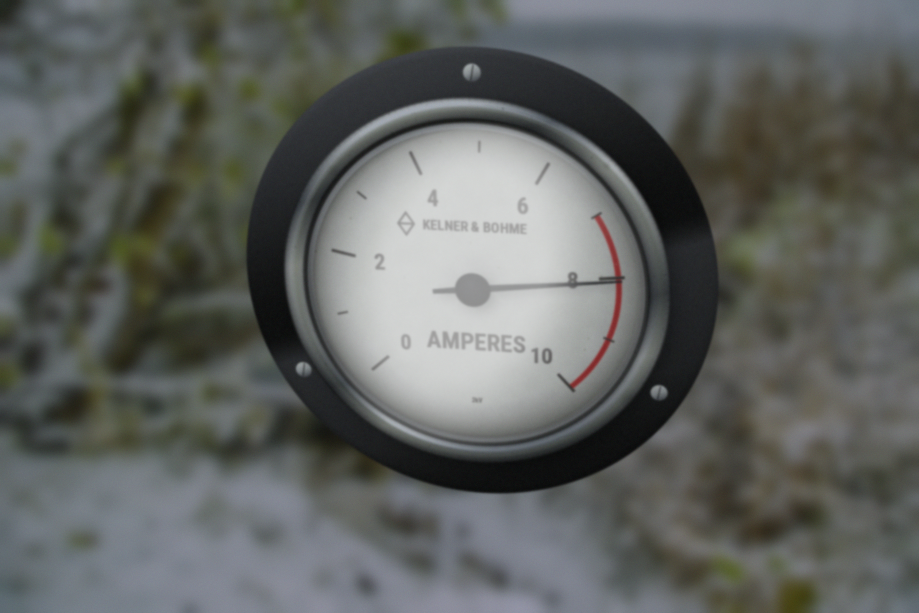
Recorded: 8; A
